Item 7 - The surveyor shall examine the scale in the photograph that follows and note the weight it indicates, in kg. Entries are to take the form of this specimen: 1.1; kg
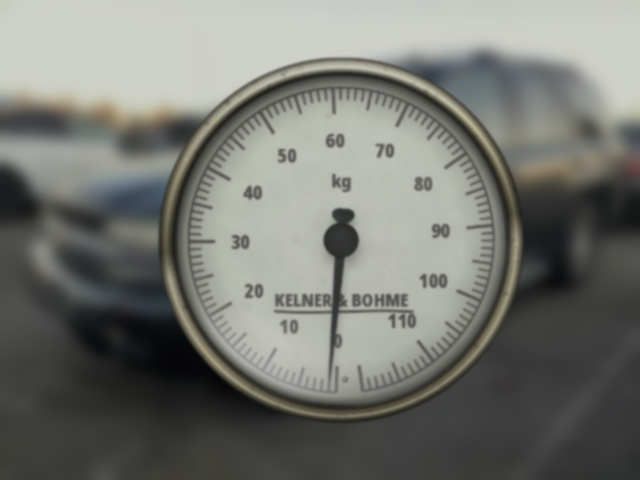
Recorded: 1; kg
